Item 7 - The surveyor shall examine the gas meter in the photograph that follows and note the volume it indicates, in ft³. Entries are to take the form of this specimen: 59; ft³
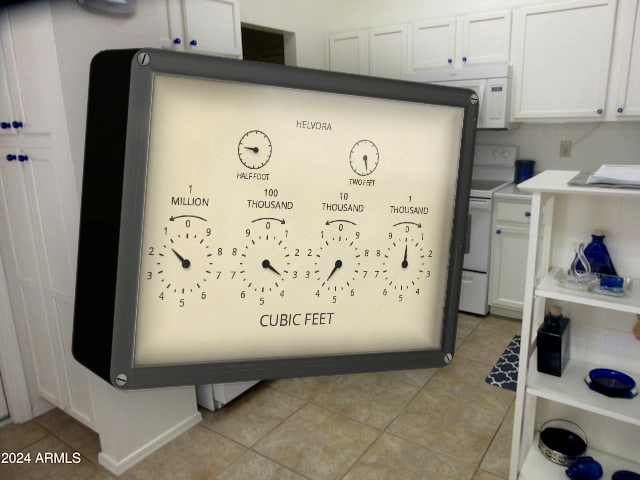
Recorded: 134000; ft³
